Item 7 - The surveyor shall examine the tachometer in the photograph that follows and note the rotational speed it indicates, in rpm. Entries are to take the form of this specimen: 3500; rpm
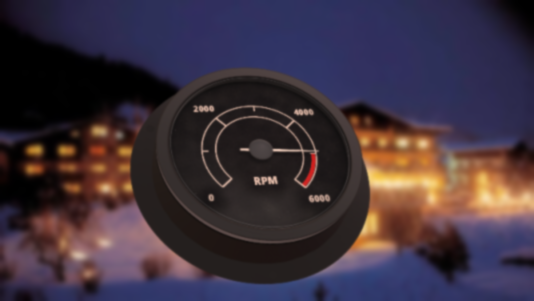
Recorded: 5000; rpm
